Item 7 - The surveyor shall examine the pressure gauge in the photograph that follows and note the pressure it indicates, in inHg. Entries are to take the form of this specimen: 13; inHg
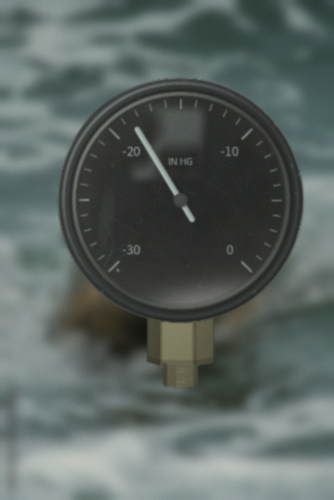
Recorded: -18.5; inHg
